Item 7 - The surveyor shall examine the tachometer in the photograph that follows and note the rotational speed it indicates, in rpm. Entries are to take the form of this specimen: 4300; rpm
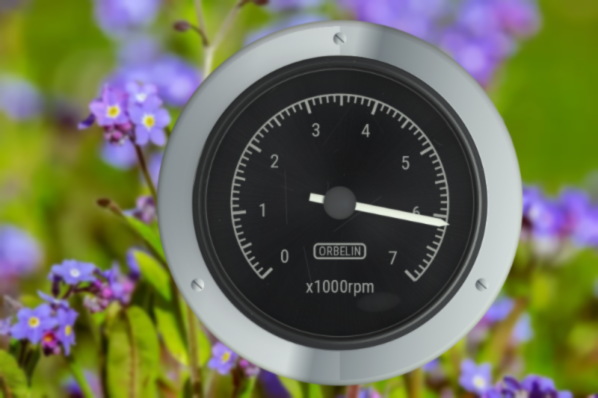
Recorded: 6100; rpm
